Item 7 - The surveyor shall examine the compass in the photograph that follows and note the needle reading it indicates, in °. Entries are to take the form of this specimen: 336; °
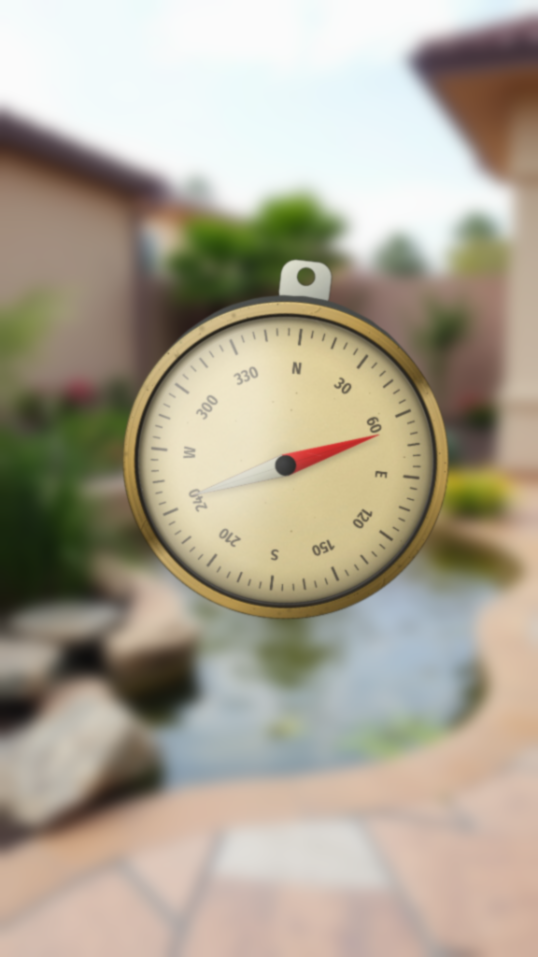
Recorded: 65; °
